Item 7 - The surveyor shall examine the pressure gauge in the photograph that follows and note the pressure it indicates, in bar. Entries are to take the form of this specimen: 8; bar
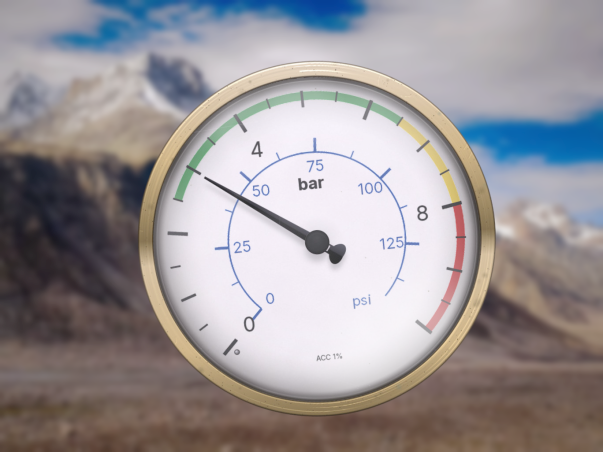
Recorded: 3; bar
